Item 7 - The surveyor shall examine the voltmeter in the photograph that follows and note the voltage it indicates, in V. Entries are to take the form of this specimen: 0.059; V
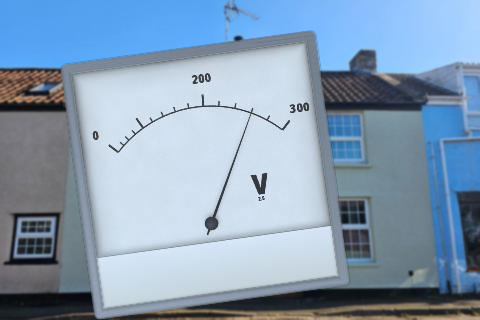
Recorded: 260; V
